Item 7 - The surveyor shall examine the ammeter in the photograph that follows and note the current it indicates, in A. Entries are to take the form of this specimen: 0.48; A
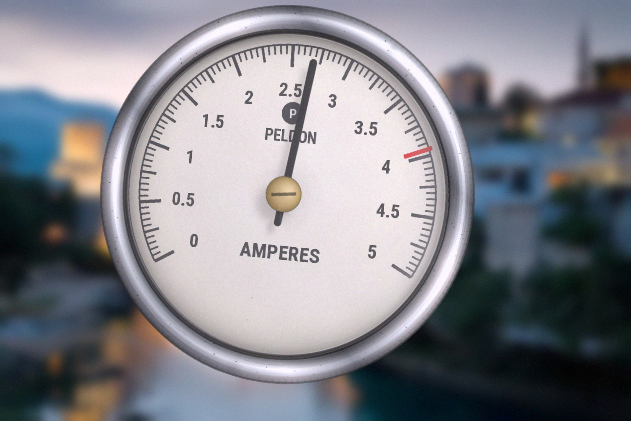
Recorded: 2.7; A
